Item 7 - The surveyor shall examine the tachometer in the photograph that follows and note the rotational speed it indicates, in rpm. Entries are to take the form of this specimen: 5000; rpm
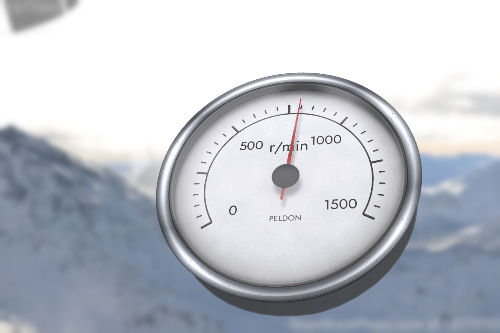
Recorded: 800; rpm
